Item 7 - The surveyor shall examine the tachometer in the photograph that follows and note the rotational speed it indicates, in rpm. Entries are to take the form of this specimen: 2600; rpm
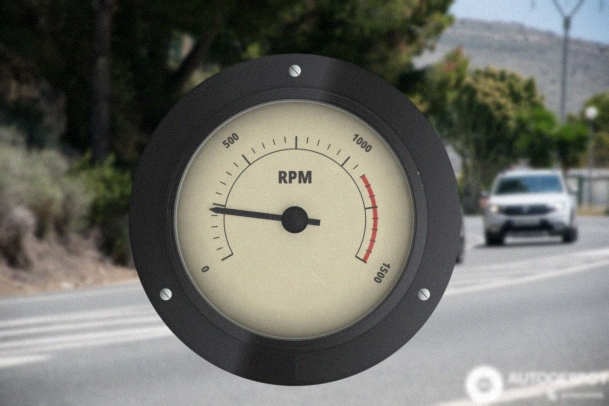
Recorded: 225; rpm
